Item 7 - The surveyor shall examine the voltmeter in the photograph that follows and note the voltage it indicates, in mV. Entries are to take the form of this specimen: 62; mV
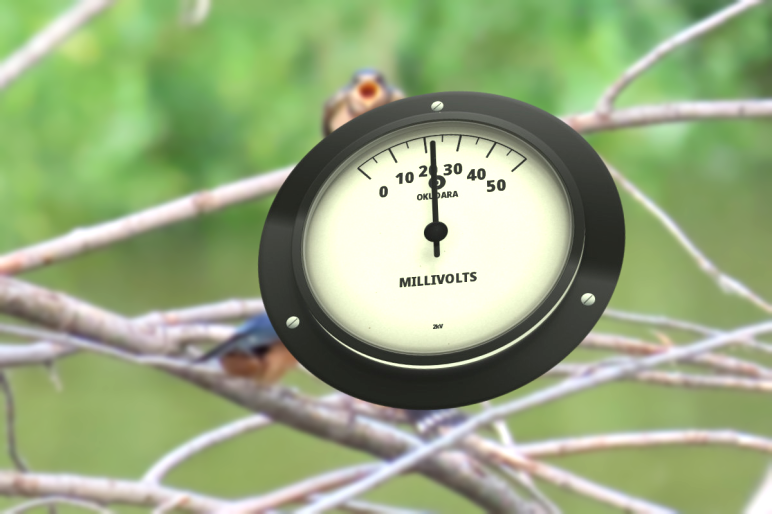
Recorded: 22.5; mV
